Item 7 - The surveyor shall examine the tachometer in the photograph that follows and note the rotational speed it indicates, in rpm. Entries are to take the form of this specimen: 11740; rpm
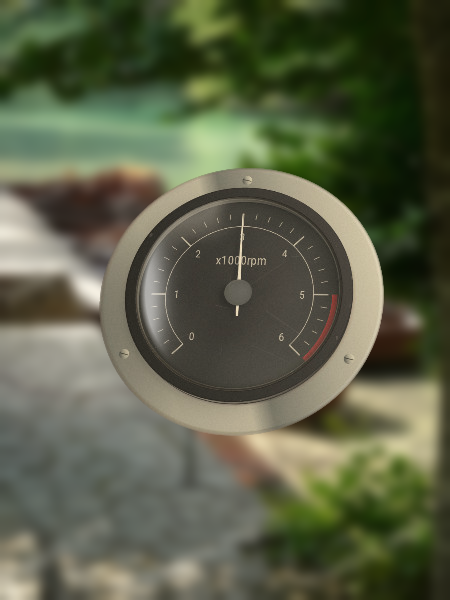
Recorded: 3000; rpm
